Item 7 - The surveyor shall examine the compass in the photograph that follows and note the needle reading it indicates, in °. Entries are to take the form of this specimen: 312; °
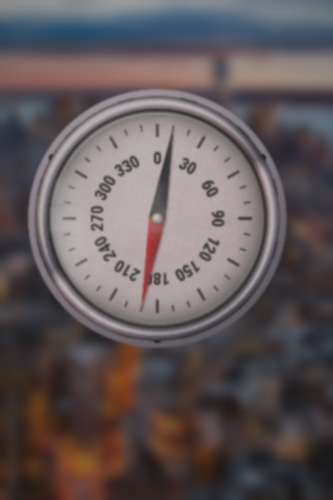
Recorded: 190; °
